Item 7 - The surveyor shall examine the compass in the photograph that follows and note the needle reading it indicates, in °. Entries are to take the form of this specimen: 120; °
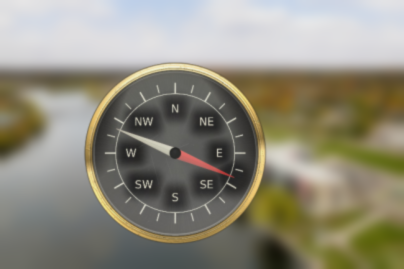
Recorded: 112.5; °
